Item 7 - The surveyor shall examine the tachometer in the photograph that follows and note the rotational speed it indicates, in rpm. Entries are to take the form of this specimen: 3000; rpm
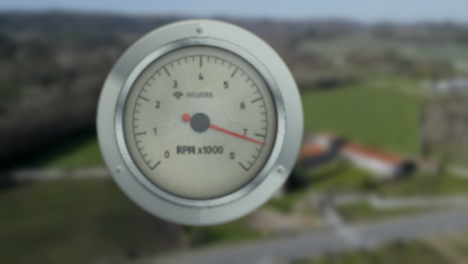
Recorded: 7200; rpm
